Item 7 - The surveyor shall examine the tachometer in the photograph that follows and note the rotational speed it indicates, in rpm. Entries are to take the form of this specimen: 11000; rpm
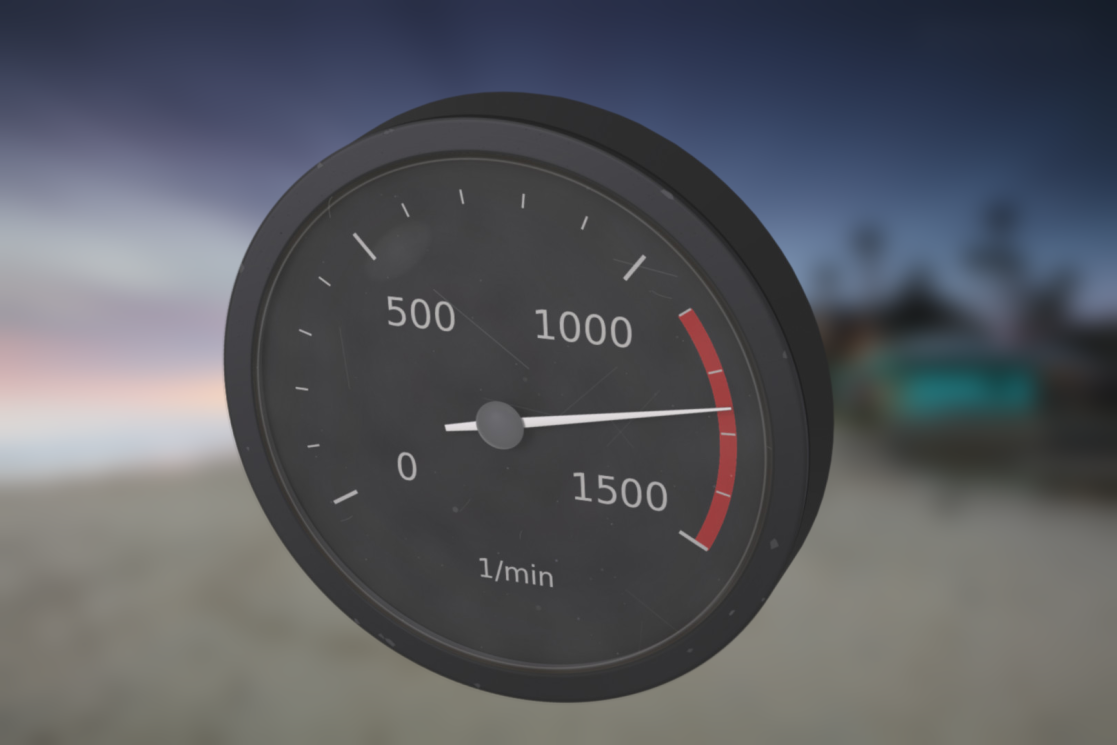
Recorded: 1250; rpm
